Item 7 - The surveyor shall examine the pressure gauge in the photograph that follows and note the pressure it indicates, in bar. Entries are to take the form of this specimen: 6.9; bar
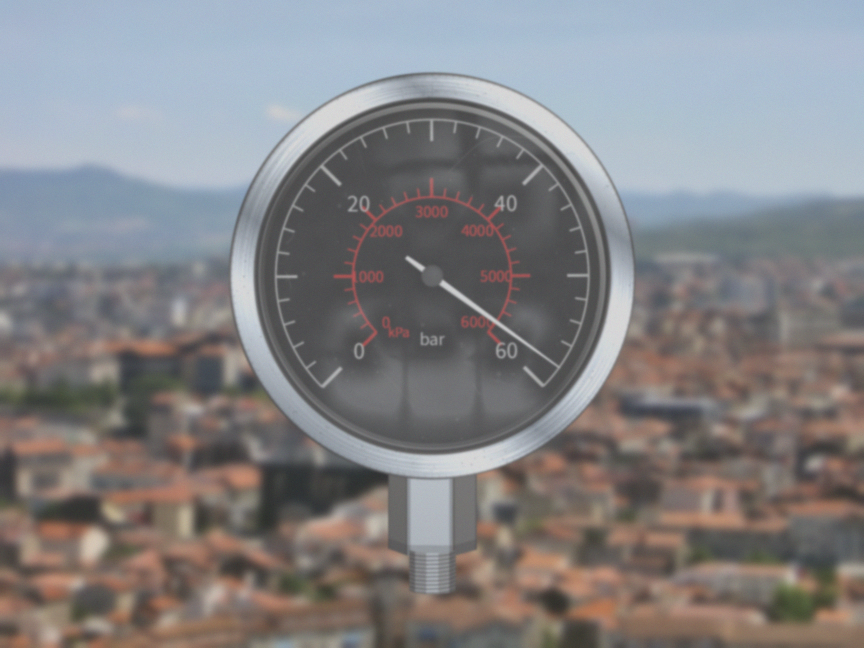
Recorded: 58; bar
